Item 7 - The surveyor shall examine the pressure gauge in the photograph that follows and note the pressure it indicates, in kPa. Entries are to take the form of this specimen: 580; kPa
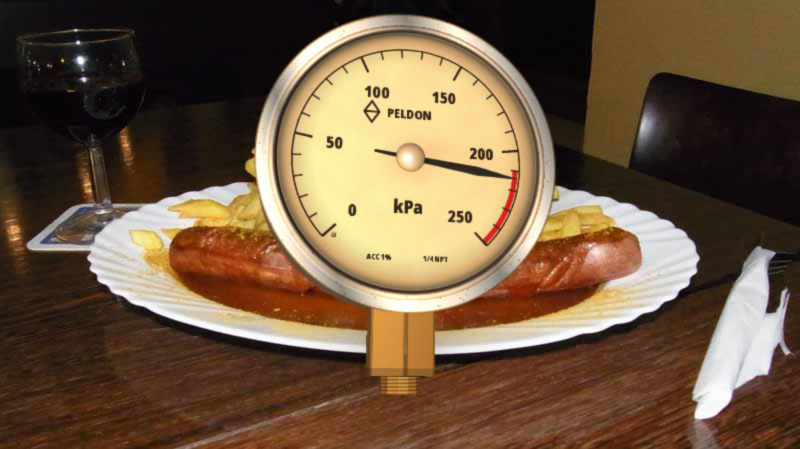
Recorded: 215; kPa
